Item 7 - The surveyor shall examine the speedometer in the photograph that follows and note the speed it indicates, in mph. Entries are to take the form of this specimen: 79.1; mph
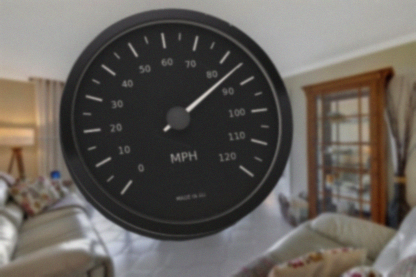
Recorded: 85; mph
